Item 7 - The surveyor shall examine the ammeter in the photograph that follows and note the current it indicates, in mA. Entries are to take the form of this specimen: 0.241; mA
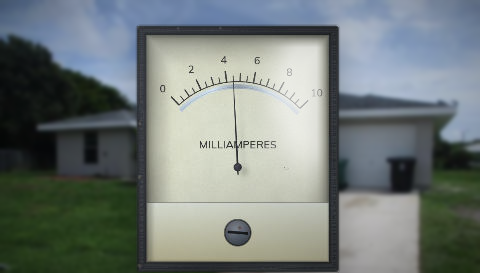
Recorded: 4.5; mA
